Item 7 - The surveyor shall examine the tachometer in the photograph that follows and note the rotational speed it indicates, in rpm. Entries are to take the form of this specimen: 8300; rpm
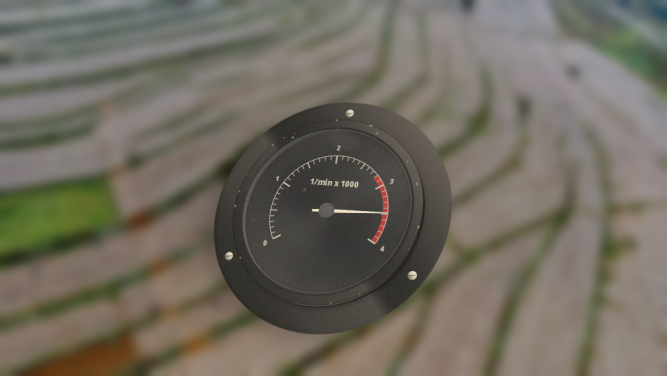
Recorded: 3500; rpm
